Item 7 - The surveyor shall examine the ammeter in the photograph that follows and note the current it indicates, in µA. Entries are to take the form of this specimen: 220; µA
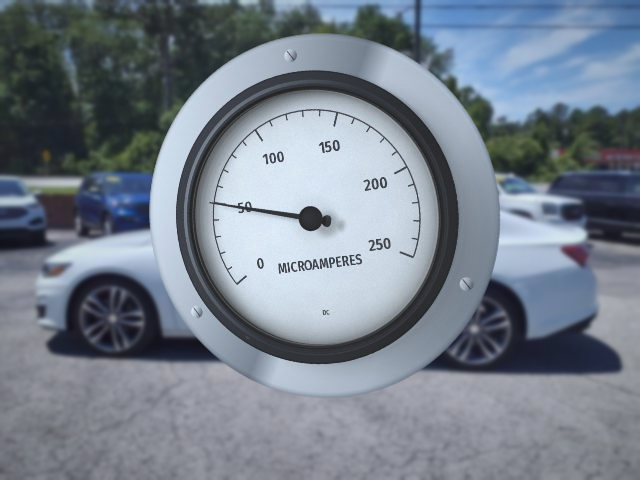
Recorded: 50; µA
